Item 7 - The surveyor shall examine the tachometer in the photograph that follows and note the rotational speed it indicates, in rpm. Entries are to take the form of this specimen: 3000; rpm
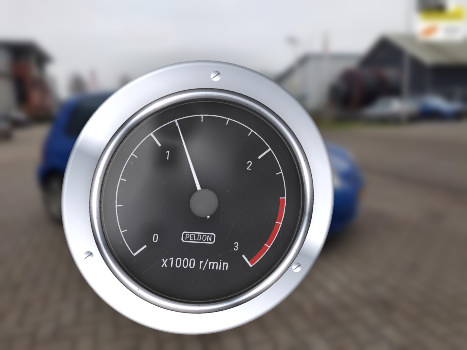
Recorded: 1200; rpm
